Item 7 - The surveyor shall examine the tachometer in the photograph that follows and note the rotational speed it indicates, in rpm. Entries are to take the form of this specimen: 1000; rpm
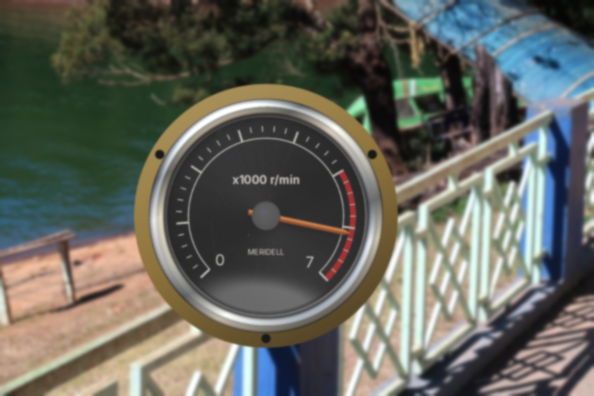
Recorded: 6100; rpm
